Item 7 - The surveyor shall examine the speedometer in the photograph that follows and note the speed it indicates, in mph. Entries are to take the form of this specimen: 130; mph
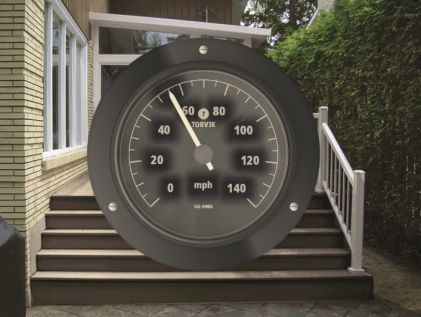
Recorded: 55; mph
